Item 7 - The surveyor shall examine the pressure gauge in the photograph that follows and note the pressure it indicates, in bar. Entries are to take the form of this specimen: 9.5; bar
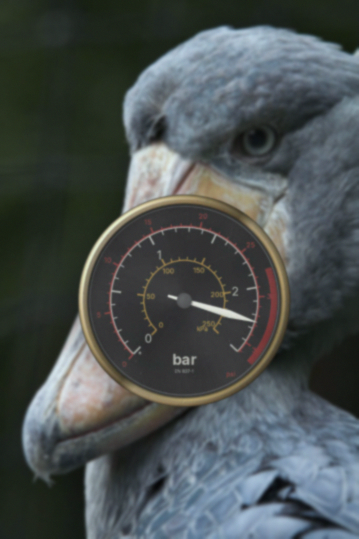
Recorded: 2.25; bar
